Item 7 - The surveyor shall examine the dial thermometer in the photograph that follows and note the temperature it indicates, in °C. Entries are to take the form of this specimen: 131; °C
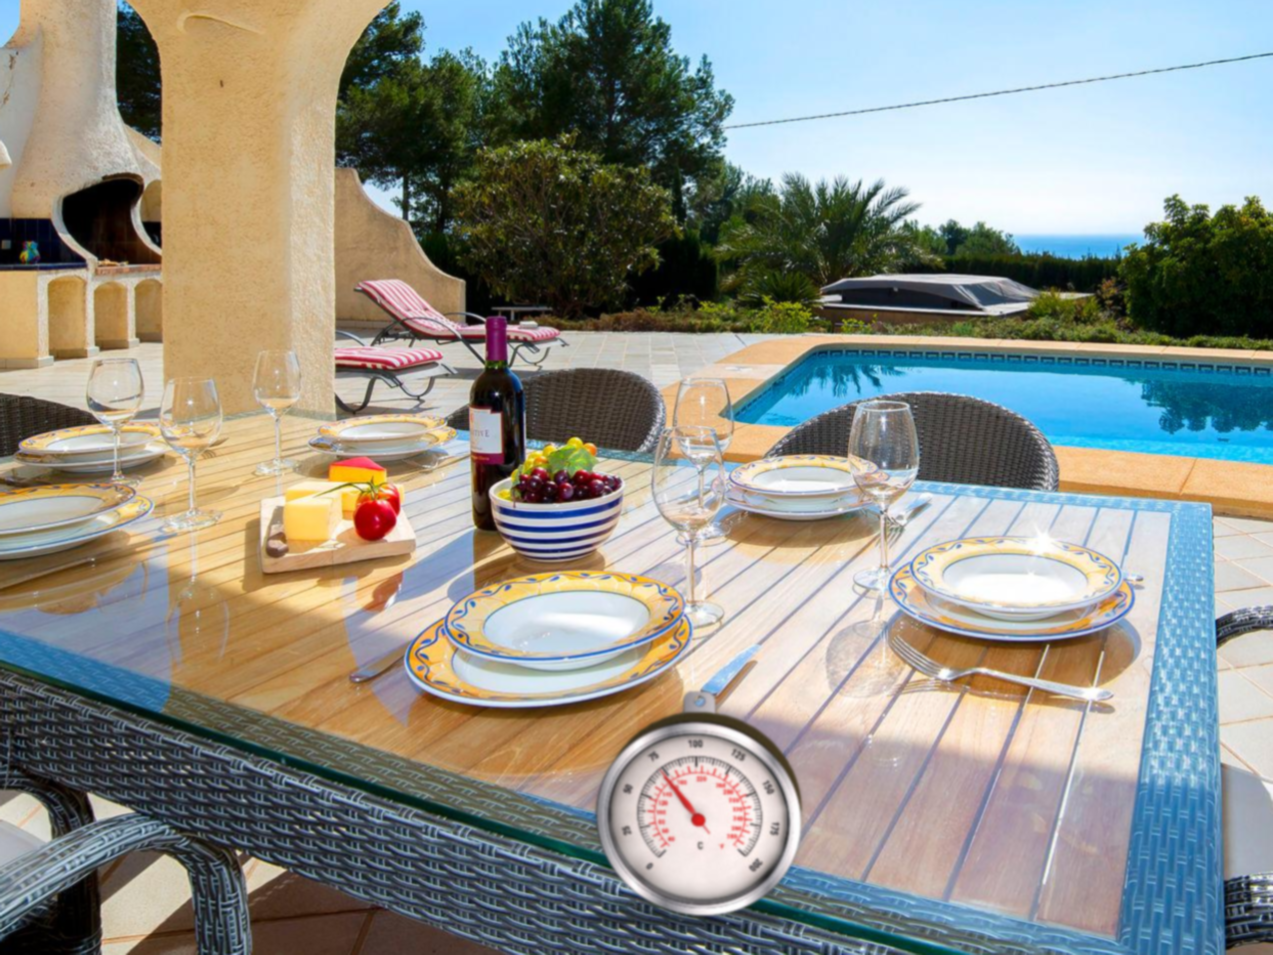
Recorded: 75; °C
